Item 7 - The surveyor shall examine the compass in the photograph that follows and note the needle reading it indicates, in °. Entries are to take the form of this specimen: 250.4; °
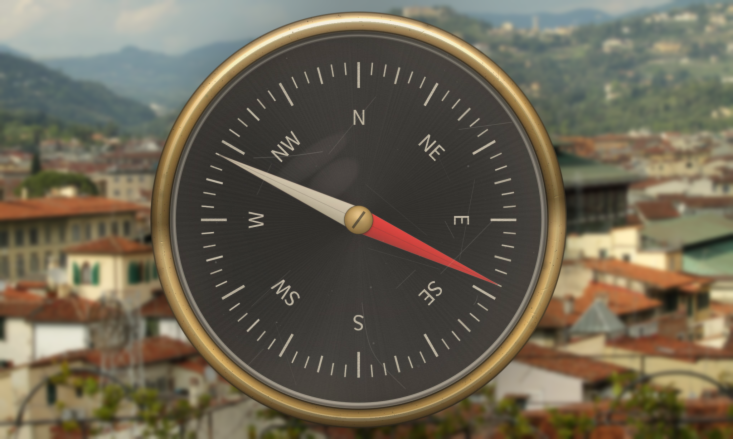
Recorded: 115; °
